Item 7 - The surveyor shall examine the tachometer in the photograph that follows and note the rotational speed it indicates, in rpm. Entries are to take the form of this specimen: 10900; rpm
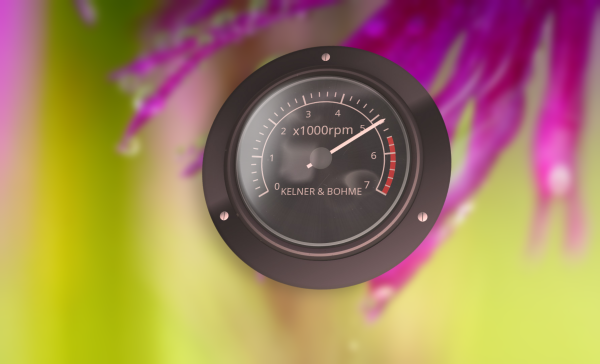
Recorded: 5200; rpm
